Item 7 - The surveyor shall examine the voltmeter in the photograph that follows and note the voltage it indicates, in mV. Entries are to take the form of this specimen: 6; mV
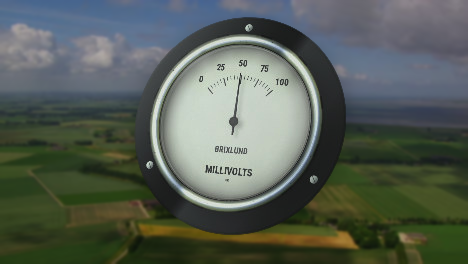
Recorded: 50; mV
